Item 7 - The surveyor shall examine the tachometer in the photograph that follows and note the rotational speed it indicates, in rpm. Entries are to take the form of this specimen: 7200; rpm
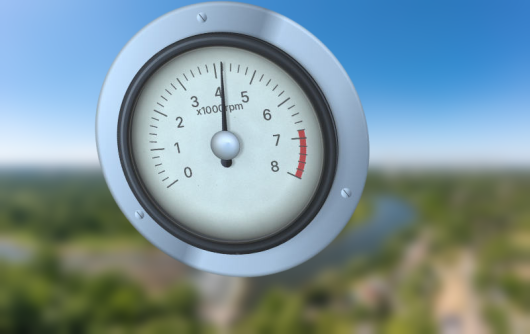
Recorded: 4200; rpm
